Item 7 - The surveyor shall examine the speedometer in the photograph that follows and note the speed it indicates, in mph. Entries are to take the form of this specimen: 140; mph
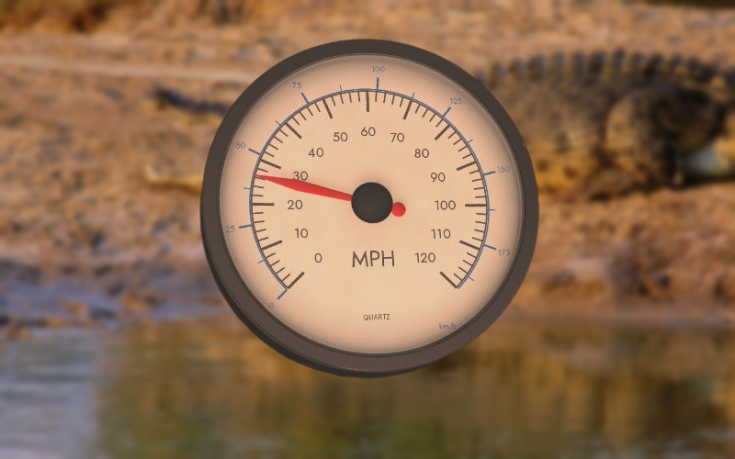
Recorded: 26; mph
